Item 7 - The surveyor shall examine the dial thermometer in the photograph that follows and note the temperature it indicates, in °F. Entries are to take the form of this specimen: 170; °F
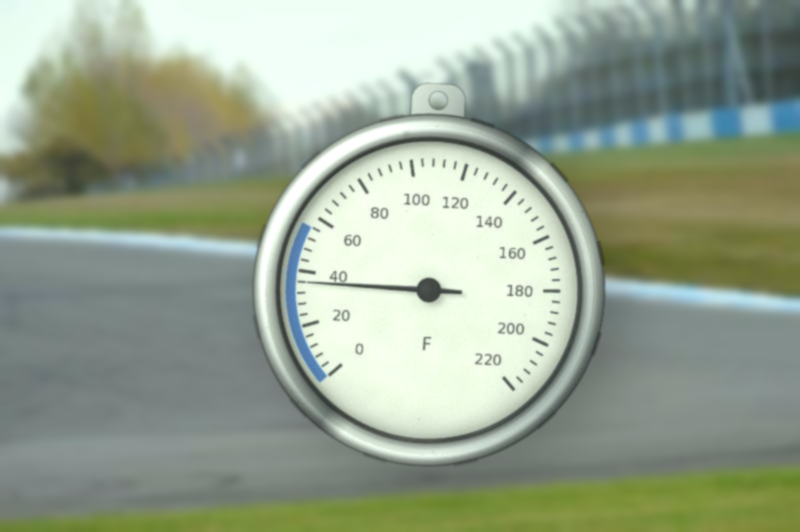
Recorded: 36; °F
